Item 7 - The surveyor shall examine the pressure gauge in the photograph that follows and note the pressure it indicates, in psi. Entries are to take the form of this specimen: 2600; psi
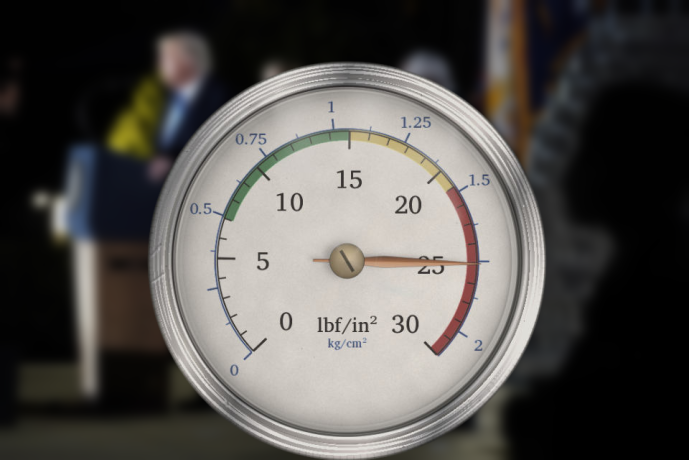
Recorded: 25; psi
